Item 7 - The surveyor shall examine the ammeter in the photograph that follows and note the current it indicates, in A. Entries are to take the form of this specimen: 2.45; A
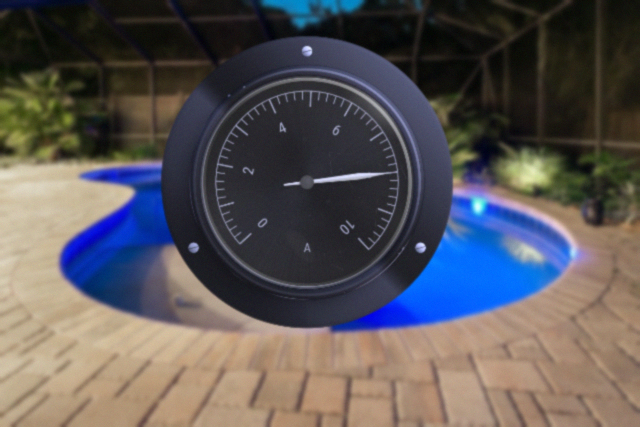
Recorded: 8; A
